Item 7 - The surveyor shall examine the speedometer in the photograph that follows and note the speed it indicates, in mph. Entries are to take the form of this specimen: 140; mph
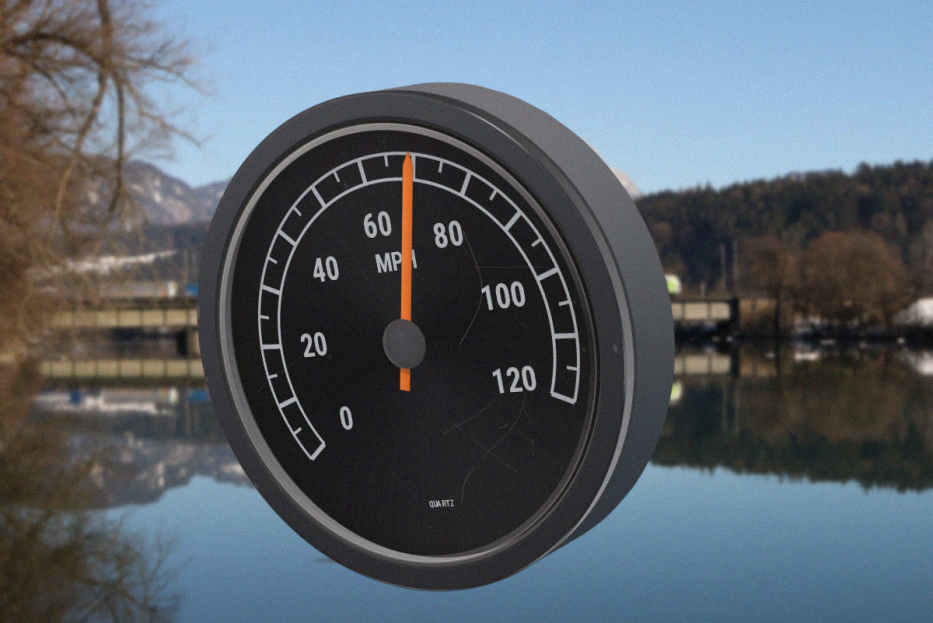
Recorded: 70; mph
